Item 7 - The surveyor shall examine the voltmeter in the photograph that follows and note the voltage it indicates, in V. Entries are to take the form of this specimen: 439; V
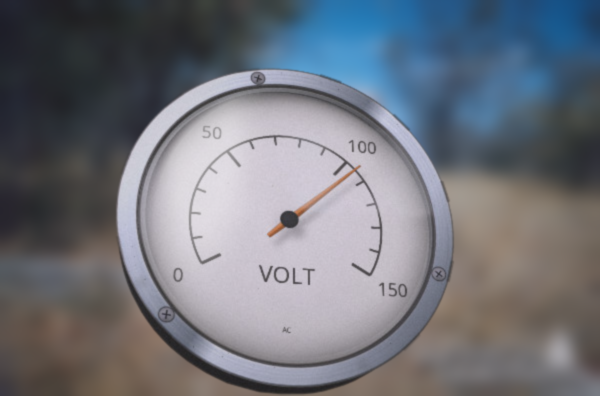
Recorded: 105; V
